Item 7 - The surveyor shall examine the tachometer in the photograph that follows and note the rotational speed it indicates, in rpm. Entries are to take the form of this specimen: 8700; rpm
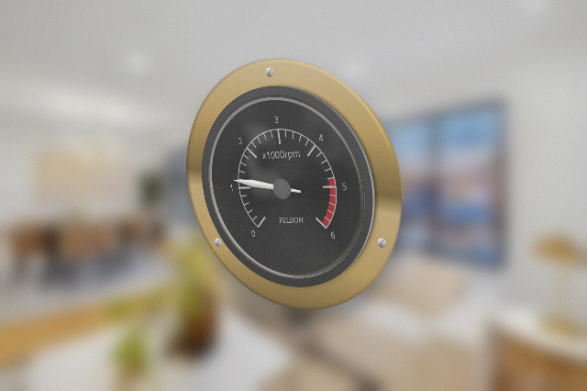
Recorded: 1200; rpm
